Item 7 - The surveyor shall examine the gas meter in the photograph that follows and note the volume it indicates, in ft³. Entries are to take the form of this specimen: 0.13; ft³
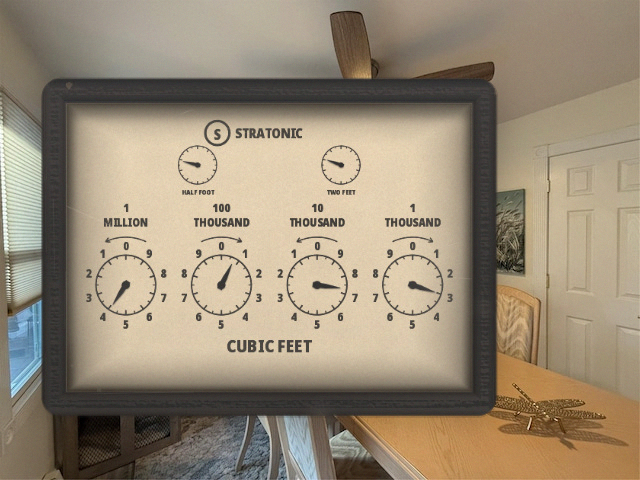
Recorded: 407300; ft³
